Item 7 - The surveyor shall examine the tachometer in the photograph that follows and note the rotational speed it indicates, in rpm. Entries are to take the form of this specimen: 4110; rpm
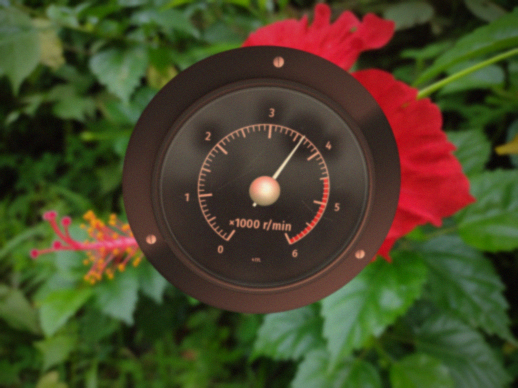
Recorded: 3600; rpm
